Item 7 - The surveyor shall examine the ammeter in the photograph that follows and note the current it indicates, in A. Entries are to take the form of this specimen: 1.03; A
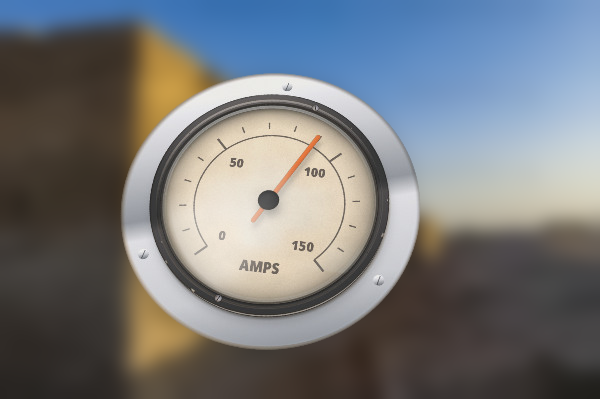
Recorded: 90; A
